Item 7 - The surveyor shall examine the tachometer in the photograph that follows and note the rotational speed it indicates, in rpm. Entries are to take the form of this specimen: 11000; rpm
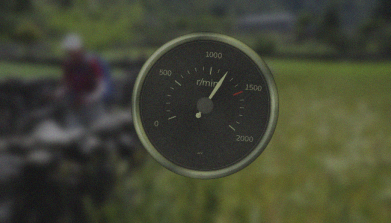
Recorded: 1200; rpm
